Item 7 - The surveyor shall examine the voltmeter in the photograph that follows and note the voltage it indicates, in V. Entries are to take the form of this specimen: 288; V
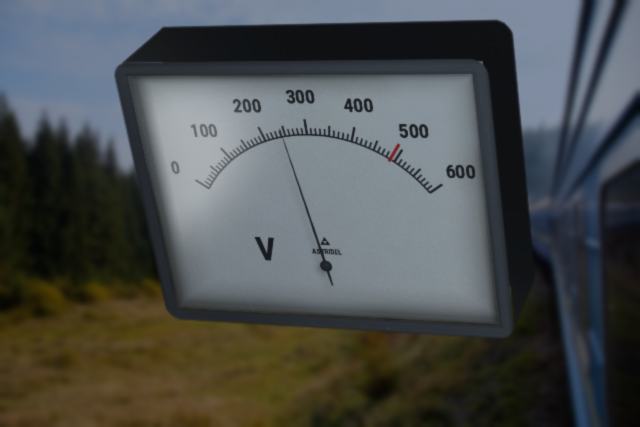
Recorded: 250; V
